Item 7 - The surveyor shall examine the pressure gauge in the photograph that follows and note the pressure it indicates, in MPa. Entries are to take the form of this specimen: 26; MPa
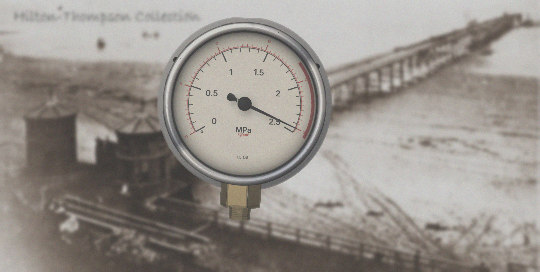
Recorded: 2.45; MPa
